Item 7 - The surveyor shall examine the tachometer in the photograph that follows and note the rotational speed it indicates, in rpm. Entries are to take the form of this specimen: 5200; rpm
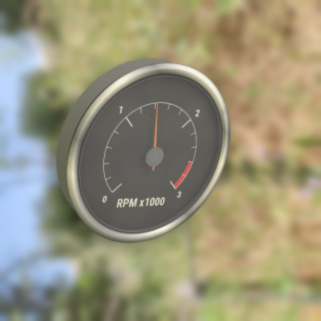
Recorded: 1400; rpm
